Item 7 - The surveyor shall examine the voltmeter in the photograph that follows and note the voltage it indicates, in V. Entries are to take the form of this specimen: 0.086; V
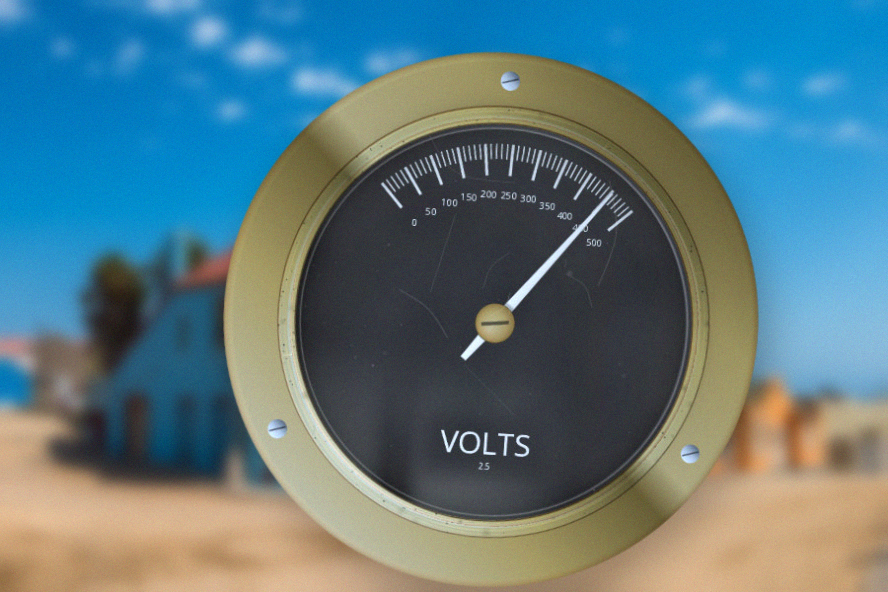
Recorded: 450; V
